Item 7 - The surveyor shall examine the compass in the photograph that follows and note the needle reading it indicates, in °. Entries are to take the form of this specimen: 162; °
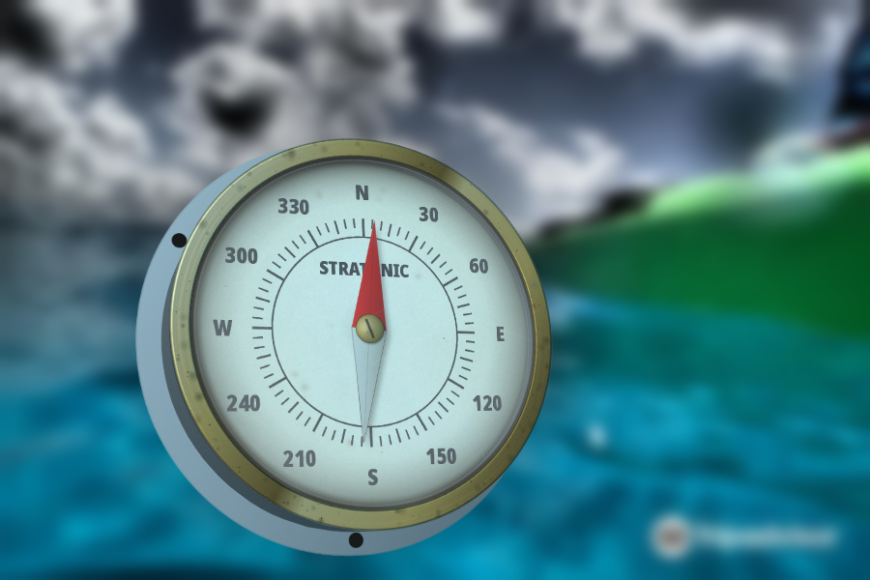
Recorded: 5; °
